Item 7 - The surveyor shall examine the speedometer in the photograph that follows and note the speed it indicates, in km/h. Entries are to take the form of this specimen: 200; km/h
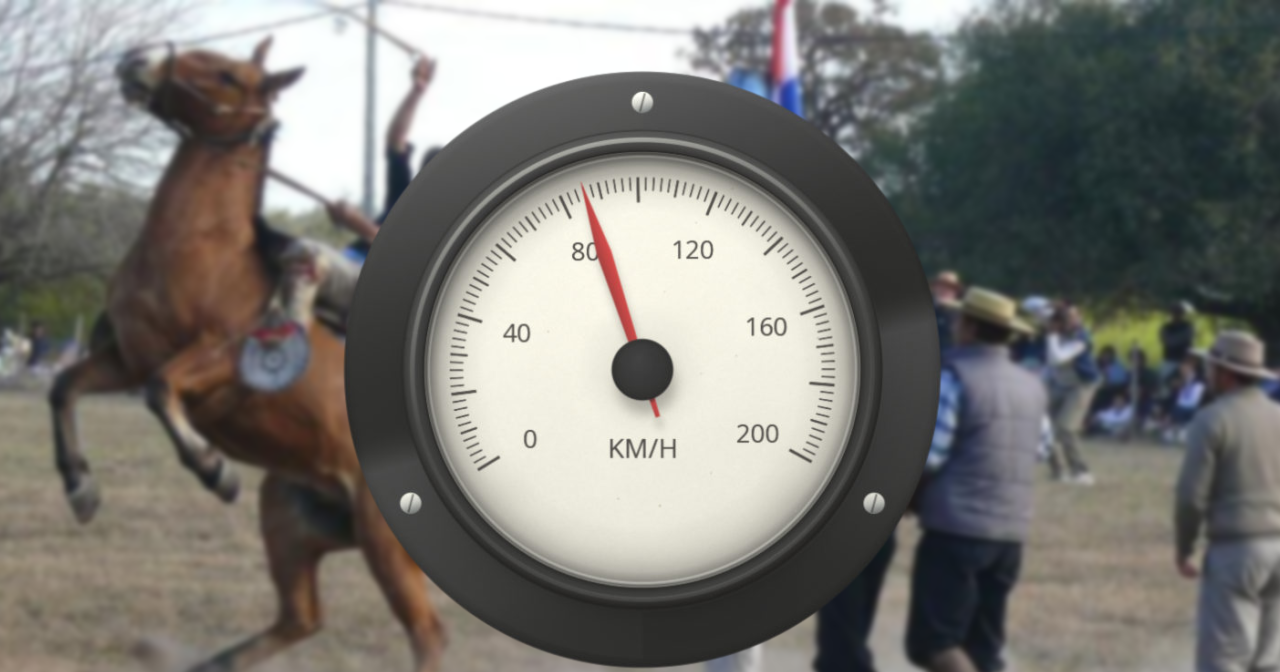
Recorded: 86; km/h
